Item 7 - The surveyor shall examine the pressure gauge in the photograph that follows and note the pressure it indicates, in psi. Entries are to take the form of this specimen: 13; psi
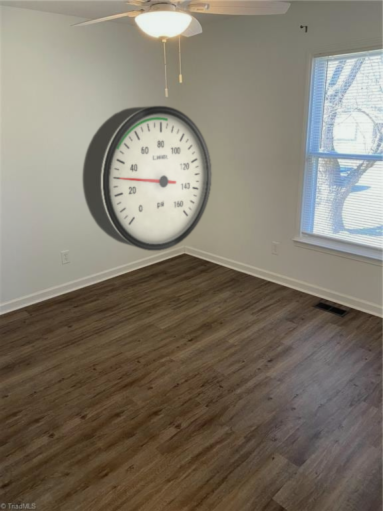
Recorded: 30; psi
